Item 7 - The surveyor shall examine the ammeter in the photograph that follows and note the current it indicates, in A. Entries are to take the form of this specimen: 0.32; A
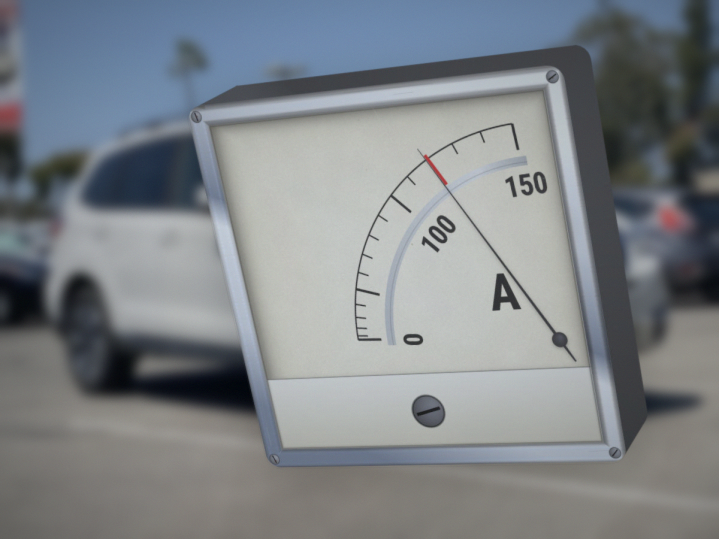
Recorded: 120; A
